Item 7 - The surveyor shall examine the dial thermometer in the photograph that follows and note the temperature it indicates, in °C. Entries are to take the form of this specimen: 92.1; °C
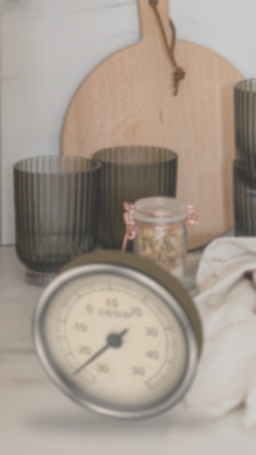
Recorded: -25; °C
